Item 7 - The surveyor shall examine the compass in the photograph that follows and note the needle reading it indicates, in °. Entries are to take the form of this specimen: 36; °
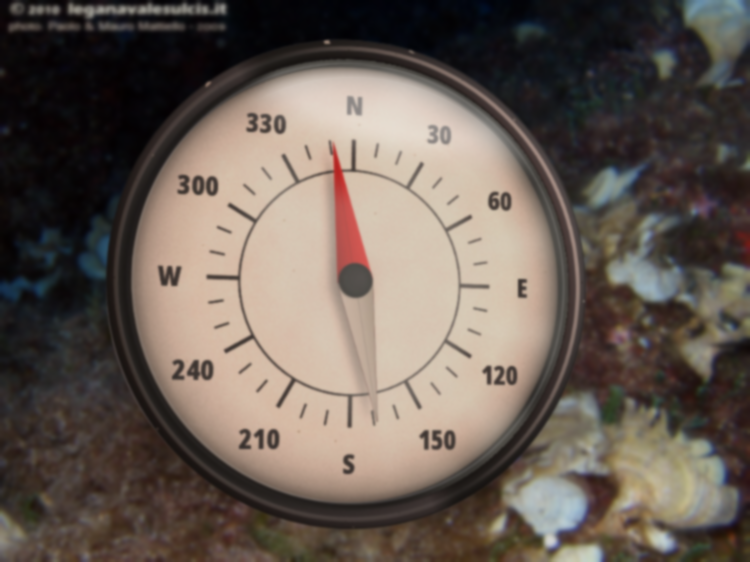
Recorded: 350; °
